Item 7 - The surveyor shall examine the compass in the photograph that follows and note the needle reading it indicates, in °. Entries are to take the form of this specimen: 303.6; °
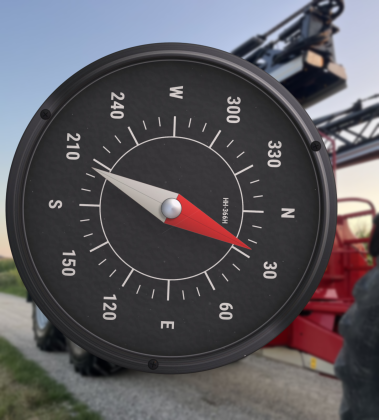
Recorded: 25; °
